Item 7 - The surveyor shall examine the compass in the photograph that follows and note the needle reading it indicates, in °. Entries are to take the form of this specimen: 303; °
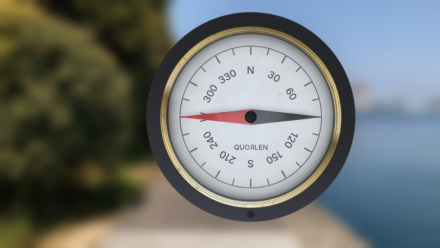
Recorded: 270; °
